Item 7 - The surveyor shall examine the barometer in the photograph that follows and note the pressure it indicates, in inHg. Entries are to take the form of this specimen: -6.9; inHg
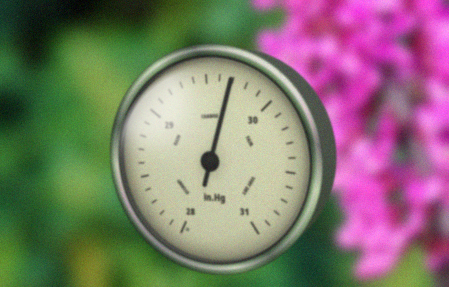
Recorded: 29.7; inHg
